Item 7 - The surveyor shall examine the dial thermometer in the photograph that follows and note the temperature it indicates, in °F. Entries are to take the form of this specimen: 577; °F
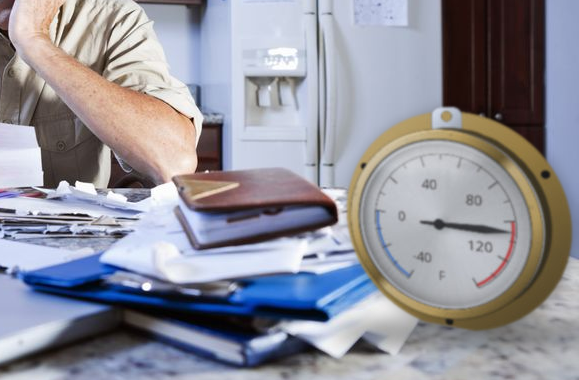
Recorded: 105; °F
